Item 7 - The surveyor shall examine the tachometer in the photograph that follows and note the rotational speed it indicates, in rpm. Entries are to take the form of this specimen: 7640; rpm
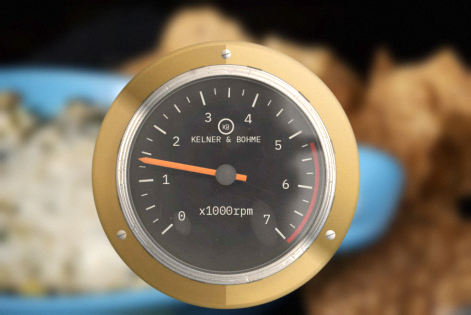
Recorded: 1375; rpm
